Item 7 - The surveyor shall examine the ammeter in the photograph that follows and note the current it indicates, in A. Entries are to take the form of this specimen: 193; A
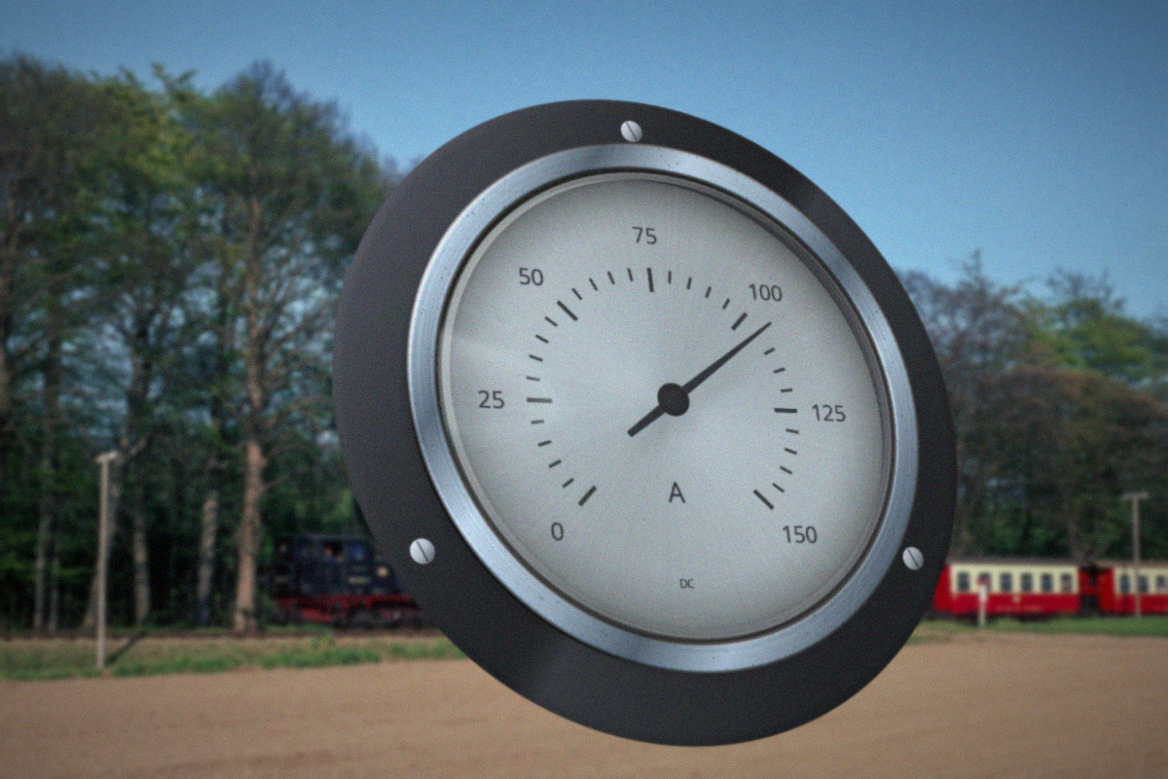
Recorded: 105; A
